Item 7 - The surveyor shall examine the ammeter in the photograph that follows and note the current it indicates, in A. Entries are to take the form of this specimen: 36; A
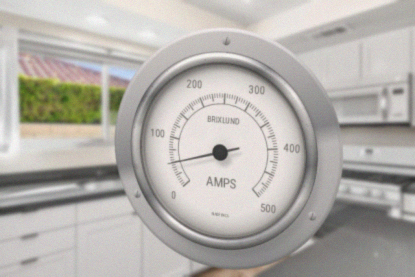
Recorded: 50; A
